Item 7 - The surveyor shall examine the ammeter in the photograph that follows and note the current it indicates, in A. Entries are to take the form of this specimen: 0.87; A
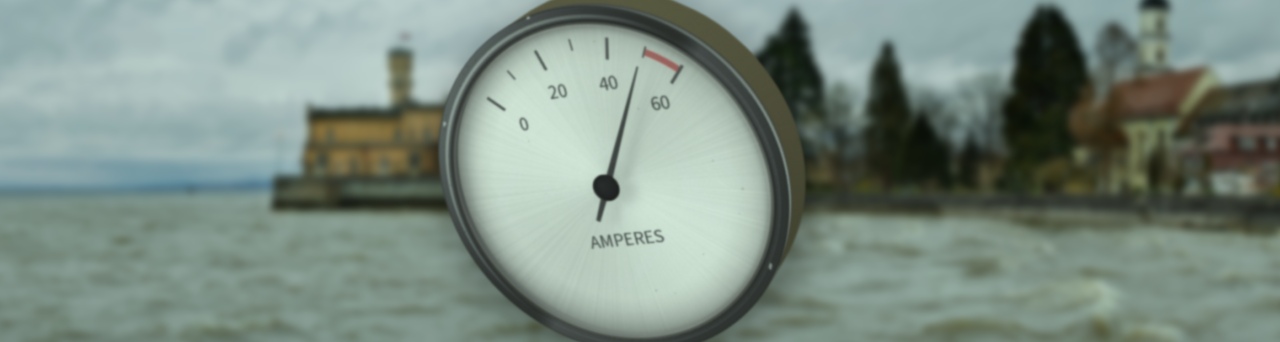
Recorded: 50; A
